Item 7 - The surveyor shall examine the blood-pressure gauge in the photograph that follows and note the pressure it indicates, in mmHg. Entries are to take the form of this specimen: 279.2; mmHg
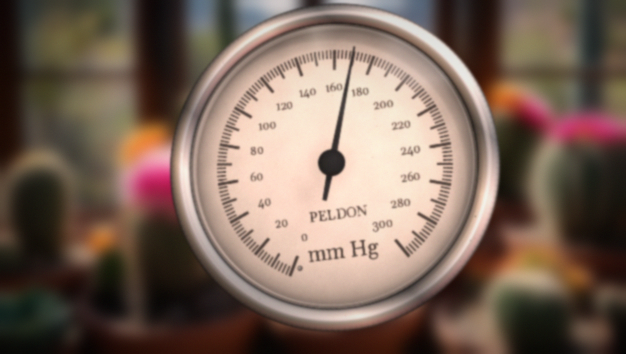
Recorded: 170; mmHg
